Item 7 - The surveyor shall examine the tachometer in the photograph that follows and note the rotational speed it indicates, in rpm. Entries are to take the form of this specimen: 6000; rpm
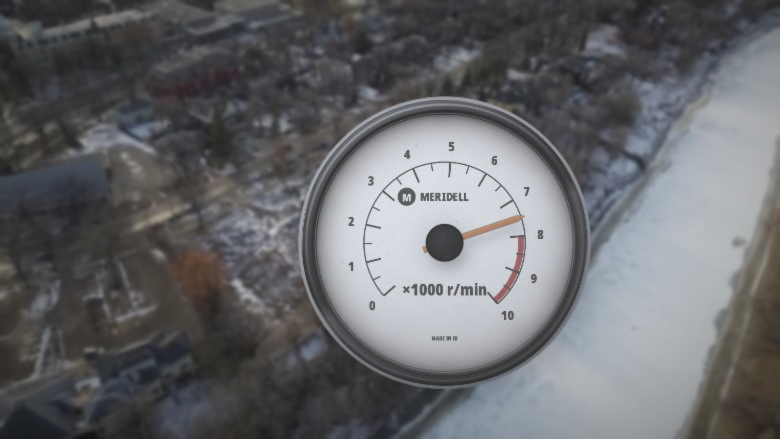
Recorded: 7500; rpm
